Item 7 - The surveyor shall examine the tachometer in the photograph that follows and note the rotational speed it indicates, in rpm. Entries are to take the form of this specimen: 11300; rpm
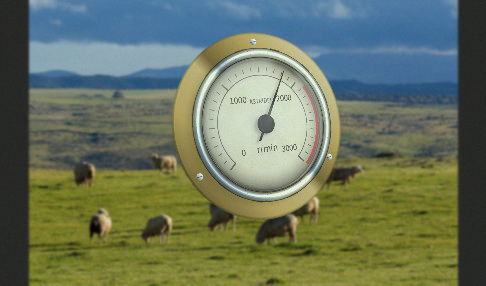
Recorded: 1800; rpm
